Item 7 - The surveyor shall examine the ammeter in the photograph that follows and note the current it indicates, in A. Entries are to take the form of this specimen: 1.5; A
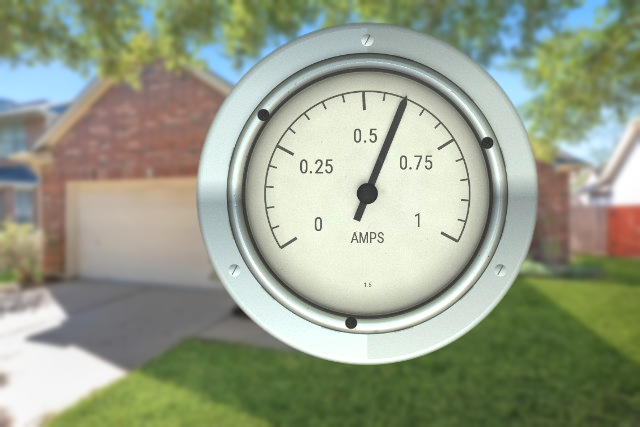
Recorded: 0.6; A
